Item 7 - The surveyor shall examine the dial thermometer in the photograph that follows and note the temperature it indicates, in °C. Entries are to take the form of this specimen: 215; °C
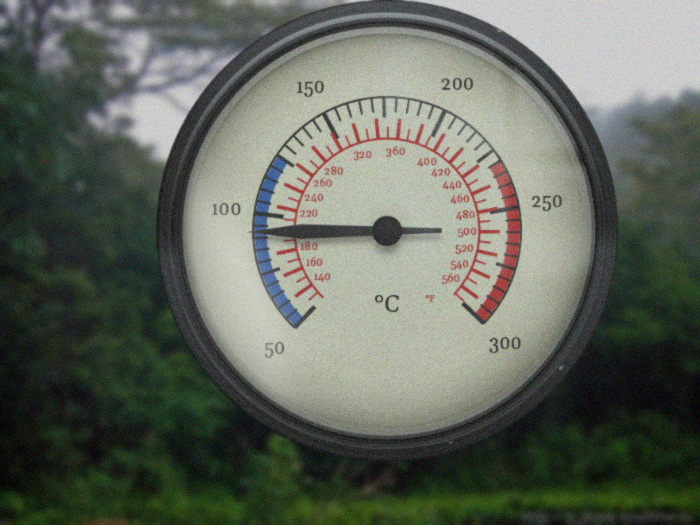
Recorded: 92.5; °C
